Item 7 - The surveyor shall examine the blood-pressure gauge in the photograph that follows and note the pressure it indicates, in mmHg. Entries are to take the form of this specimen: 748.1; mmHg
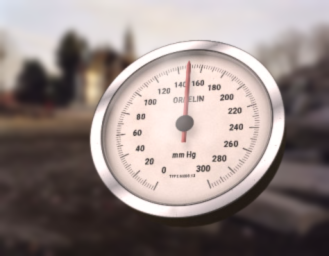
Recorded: 150; mmHg
